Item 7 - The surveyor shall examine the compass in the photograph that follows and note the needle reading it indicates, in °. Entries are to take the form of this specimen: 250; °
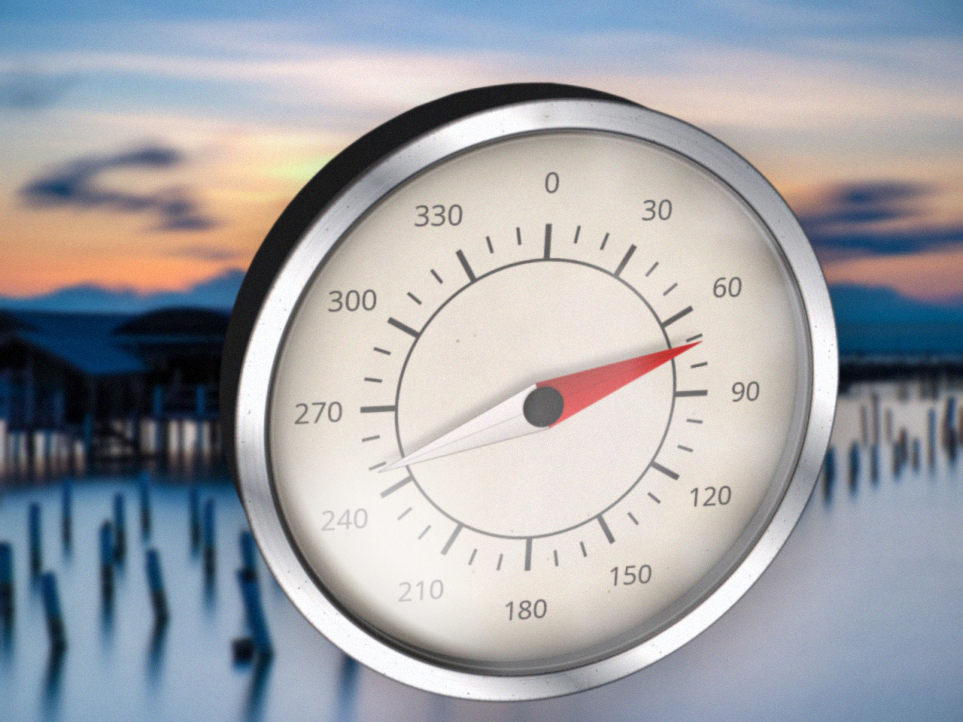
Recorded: 70; °
